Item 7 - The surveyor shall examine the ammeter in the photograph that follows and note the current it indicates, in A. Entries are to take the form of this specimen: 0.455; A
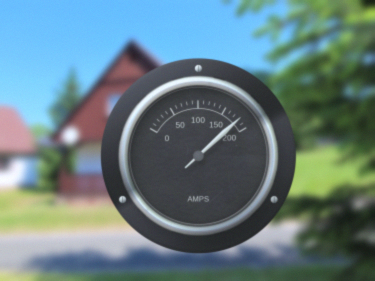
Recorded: 180; A
